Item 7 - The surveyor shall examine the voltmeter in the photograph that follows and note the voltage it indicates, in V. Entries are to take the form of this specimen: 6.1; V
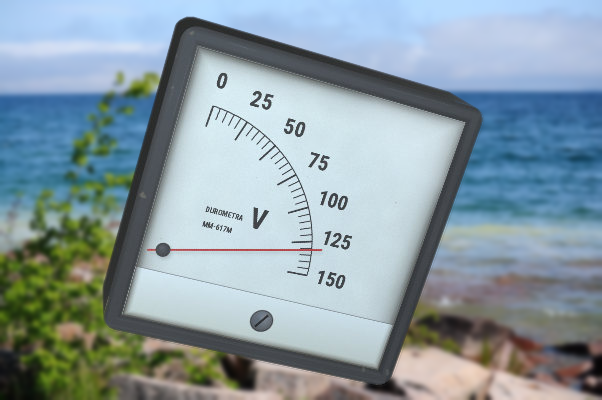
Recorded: 130; V
